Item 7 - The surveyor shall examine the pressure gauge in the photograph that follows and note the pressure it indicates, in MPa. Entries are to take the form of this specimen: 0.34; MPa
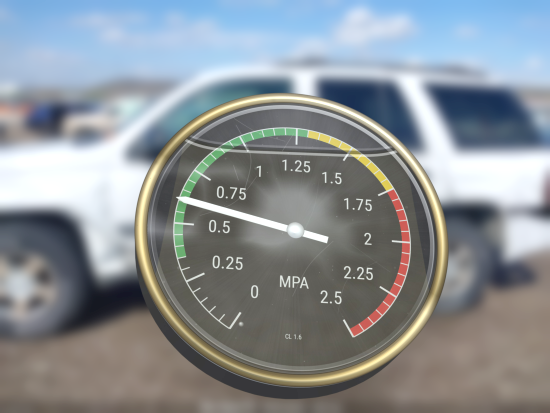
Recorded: 0.6; MPa
